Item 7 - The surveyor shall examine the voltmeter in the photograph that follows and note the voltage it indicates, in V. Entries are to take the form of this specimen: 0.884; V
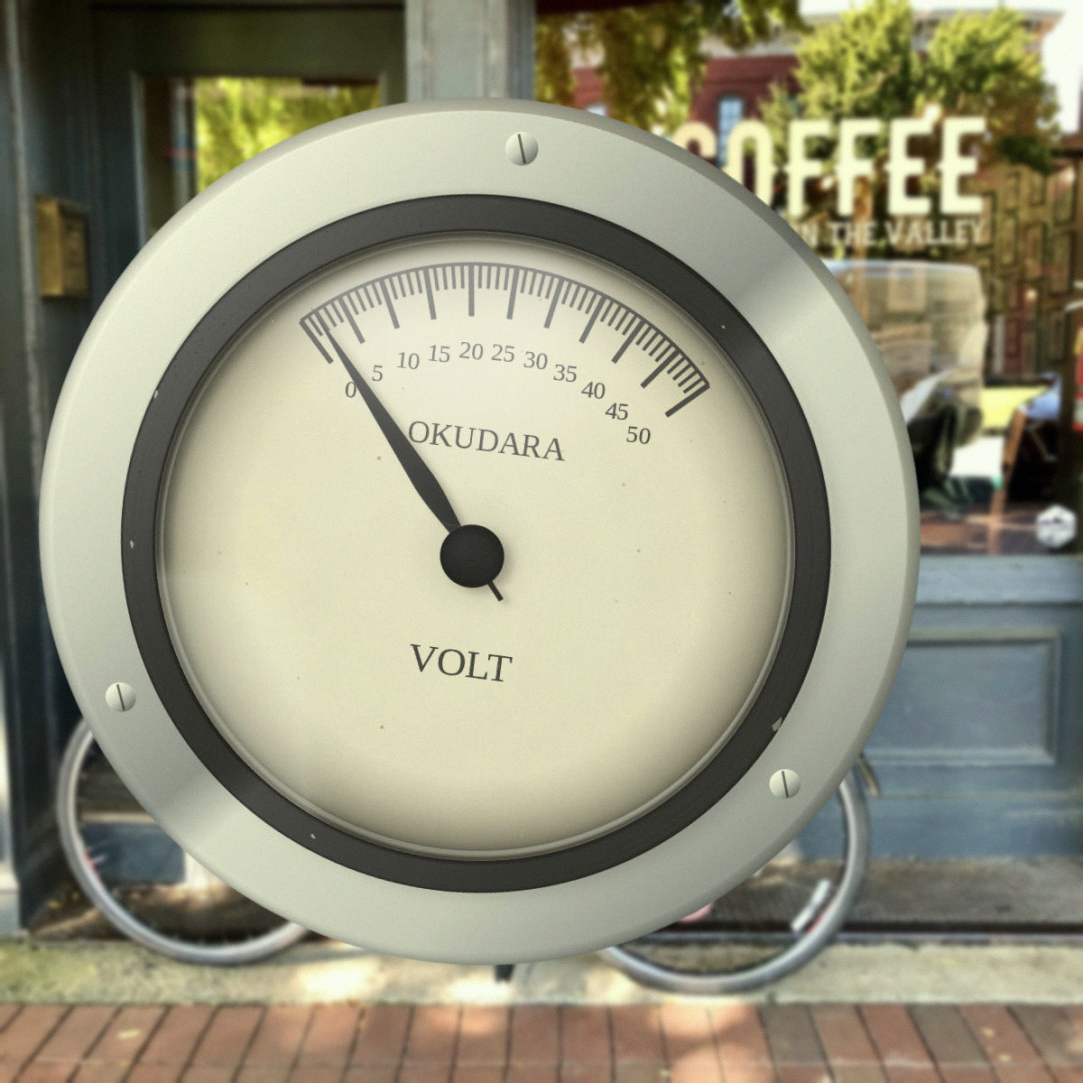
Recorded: 2; V
